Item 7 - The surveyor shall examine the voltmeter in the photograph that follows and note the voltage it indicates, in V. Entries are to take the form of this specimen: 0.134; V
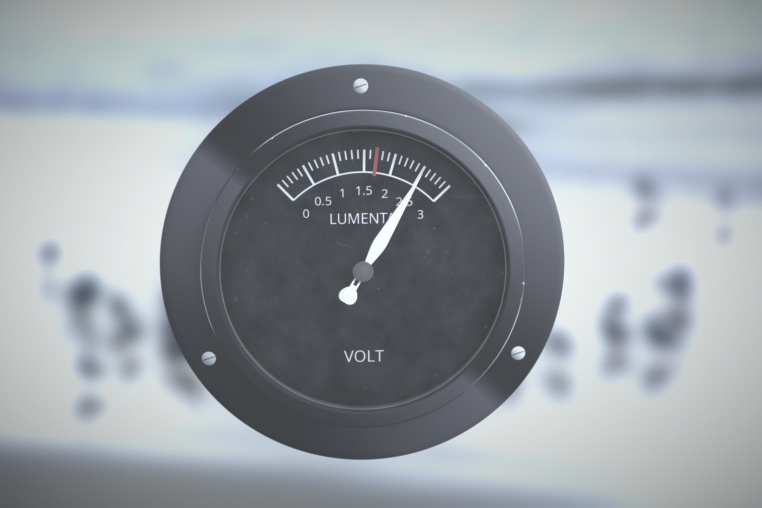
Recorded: 2.5; V
